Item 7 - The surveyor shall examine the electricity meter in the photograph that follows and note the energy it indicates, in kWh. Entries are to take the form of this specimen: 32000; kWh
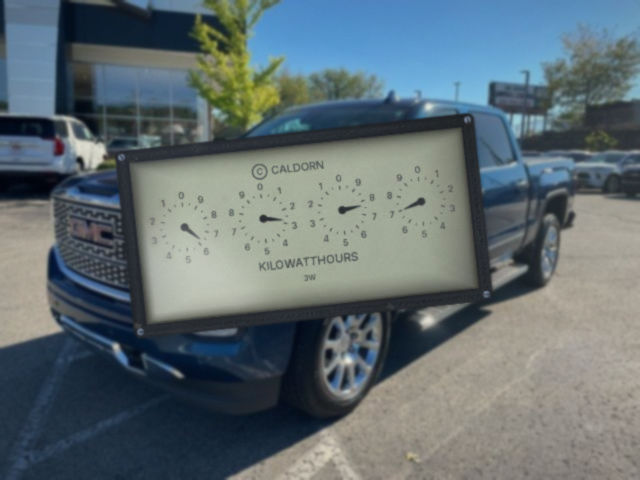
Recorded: 6277; kWh
